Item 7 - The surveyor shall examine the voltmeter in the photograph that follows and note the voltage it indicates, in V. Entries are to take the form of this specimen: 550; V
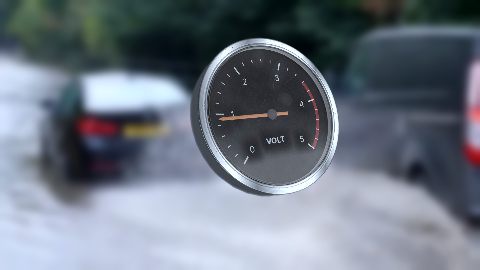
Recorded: 0.9; V
